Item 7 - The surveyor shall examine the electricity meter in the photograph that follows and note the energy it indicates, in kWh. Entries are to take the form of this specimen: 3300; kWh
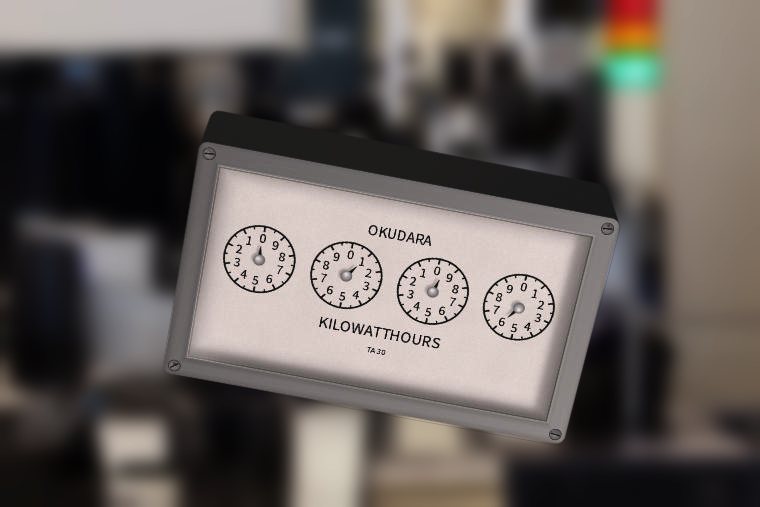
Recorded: 96; kWh
